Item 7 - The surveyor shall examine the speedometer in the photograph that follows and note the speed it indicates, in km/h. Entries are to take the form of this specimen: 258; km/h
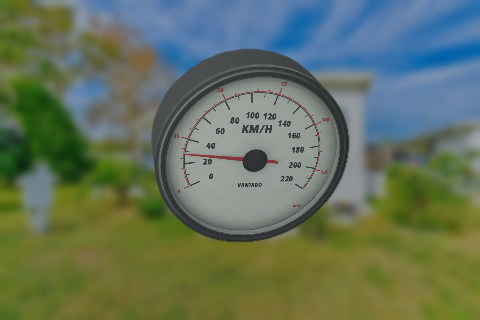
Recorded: 30; km/h
